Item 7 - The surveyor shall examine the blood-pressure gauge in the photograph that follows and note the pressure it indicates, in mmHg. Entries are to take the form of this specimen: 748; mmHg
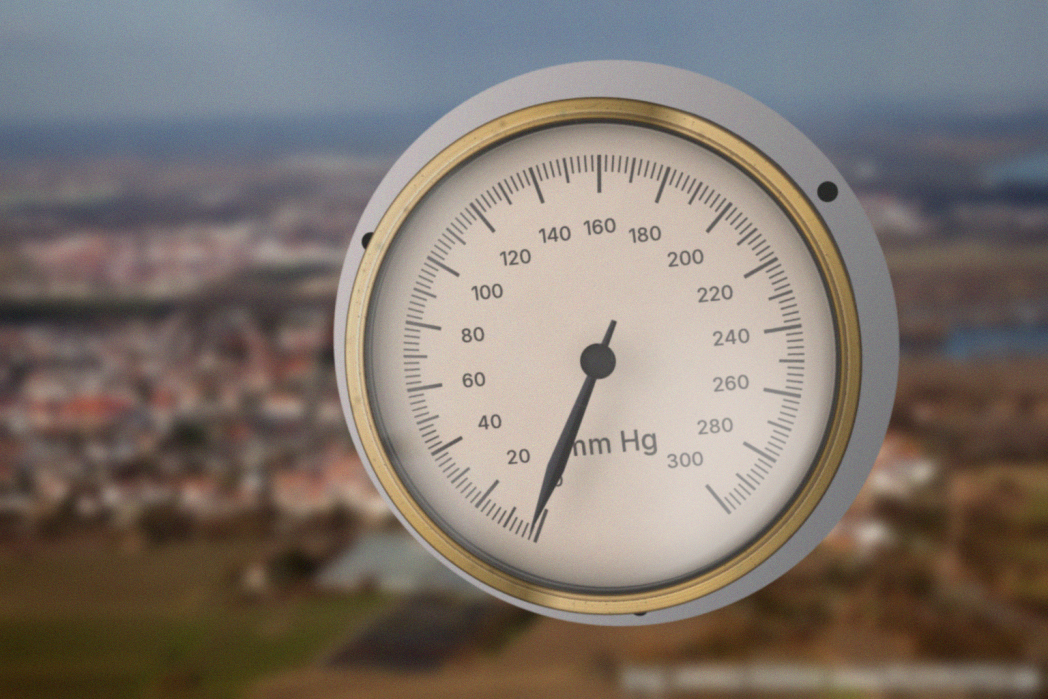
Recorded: 2; mmHg
